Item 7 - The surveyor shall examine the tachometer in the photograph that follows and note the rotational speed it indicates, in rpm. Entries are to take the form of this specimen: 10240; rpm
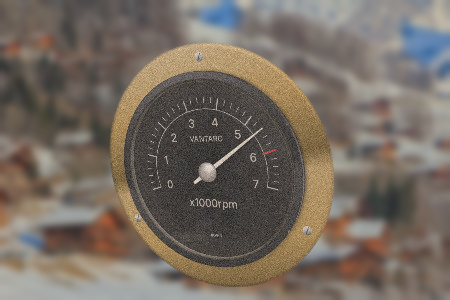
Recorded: 5400; rpm
